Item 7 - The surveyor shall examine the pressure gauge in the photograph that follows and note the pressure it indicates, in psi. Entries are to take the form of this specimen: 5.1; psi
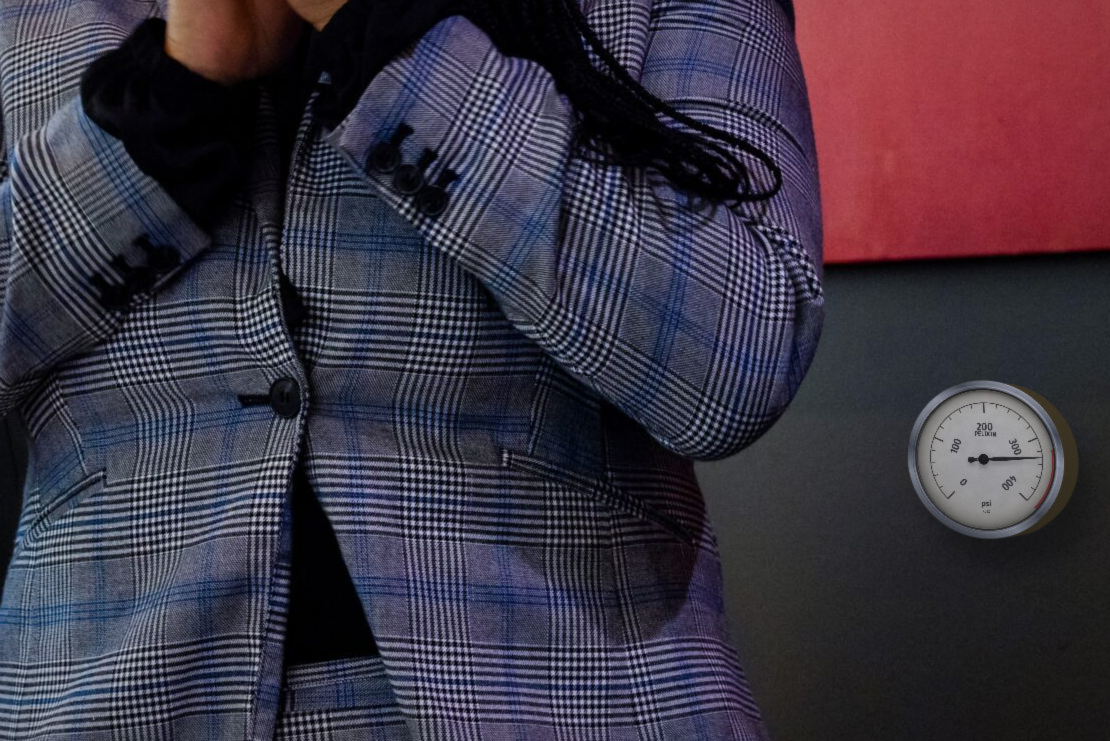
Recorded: 330; psi
